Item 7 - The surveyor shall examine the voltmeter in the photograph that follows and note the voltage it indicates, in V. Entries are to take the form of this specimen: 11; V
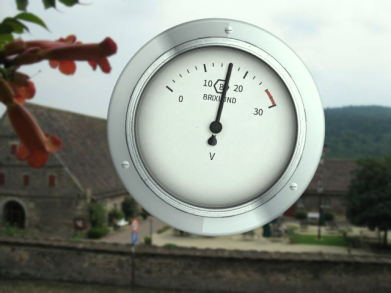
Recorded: 16; V
